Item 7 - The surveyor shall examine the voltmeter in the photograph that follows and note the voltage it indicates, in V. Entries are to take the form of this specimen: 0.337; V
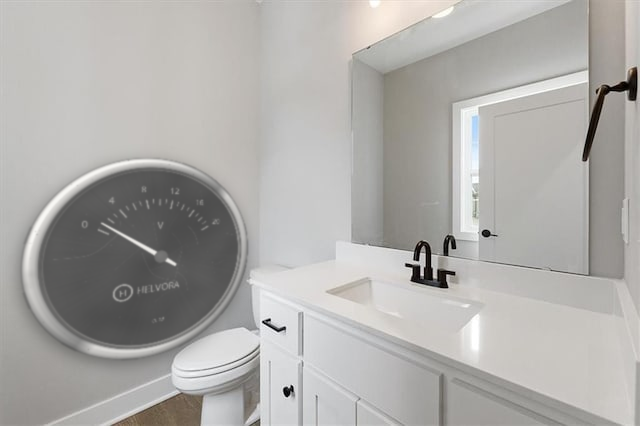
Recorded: 1; V
